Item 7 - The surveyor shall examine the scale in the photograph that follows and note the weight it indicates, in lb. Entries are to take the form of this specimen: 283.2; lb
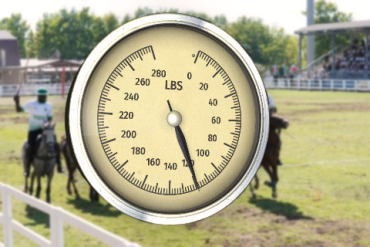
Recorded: 120; lb
